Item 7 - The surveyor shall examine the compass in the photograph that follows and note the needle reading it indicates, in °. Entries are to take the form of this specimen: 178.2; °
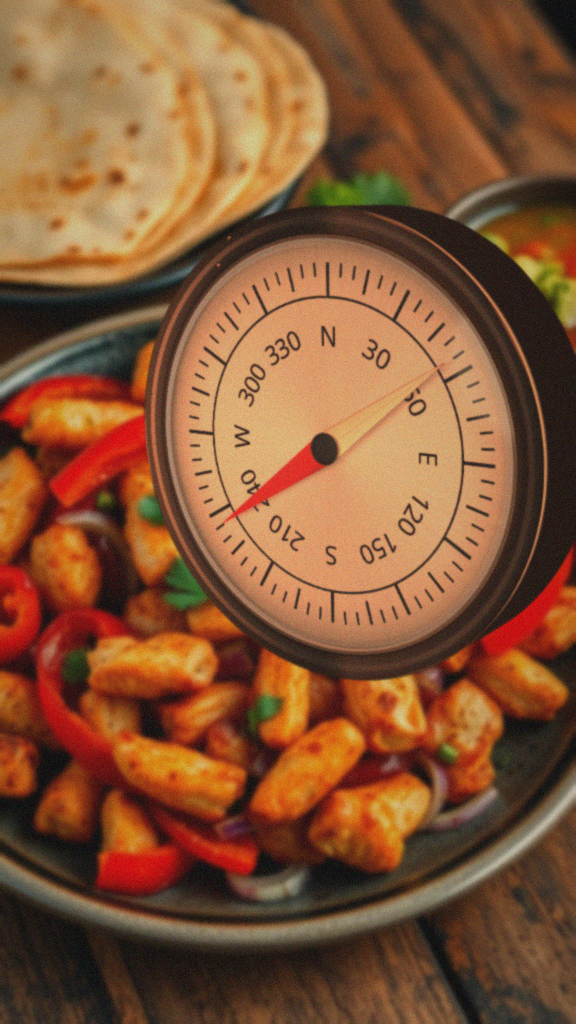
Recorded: 235; °
